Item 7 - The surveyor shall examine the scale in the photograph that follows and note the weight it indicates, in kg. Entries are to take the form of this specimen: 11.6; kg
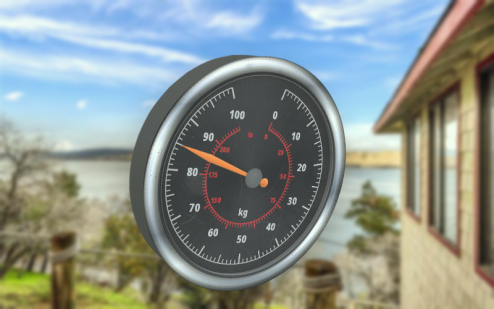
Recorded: 85; kg
